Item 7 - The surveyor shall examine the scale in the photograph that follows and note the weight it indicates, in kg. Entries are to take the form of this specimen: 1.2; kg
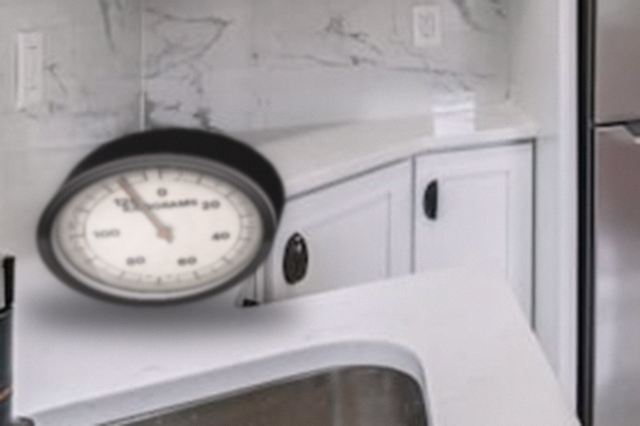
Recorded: 125; kg
